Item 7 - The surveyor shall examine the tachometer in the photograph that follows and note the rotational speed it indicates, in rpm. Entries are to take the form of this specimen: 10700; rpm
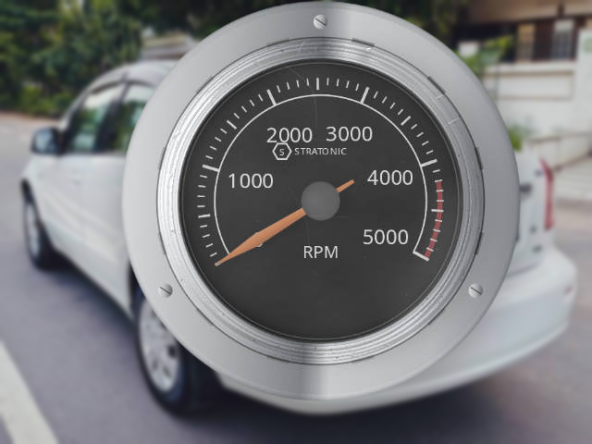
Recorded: 0; rpm
